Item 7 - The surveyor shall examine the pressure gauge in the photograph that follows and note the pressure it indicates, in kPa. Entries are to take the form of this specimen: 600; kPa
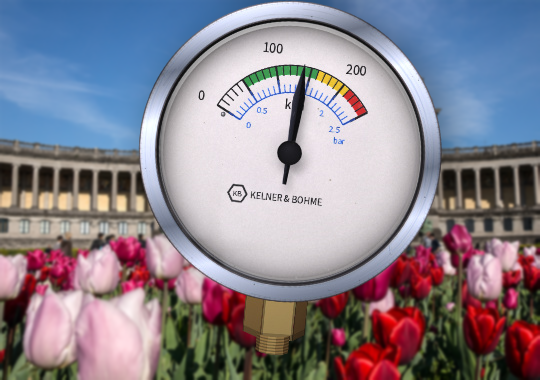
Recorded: 140; kPa
